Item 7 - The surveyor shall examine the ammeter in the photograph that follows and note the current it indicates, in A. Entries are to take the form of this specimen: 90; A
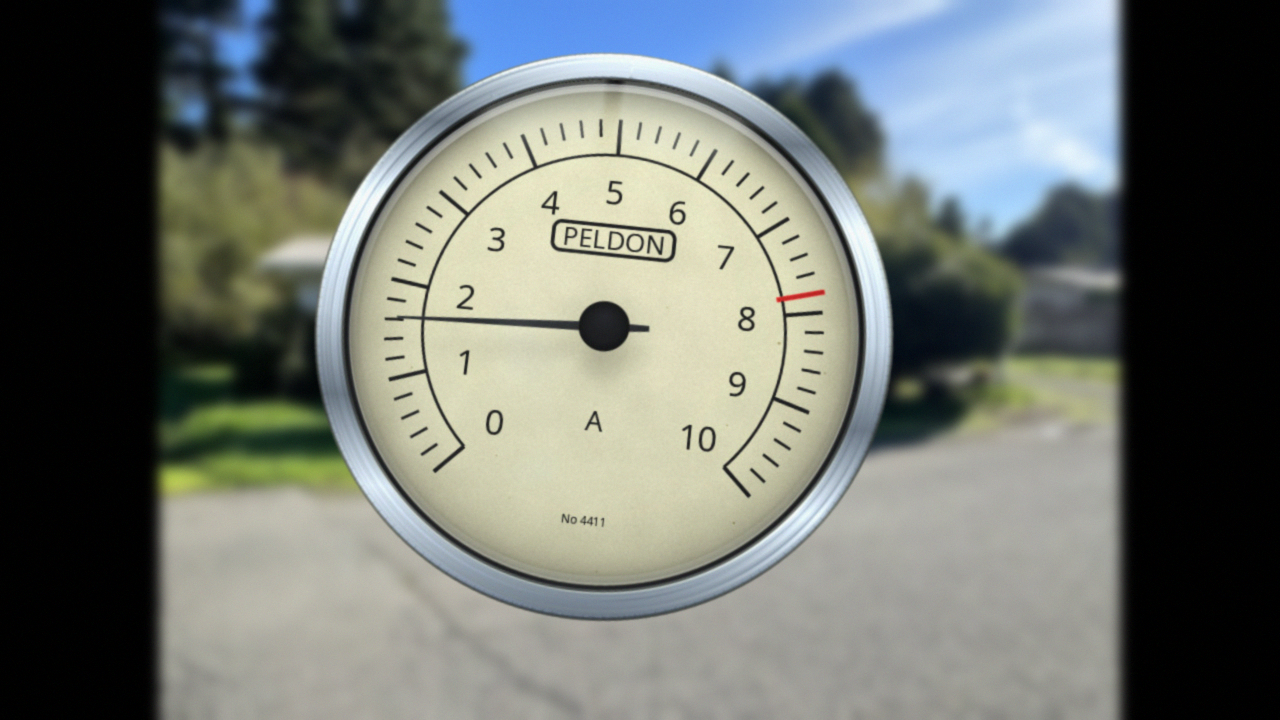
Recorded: 1.6; A
